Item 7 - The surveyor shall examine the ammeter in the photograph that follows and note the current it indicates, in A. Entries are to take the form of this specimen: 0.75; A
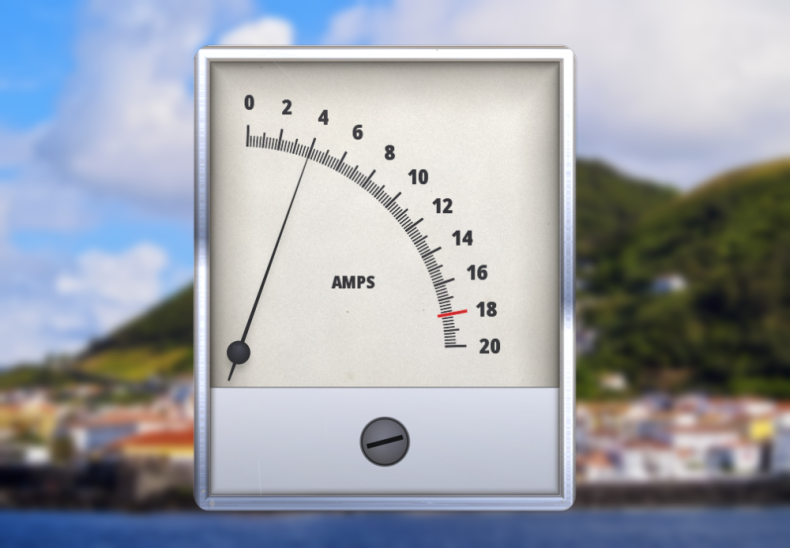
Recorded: 4; A
